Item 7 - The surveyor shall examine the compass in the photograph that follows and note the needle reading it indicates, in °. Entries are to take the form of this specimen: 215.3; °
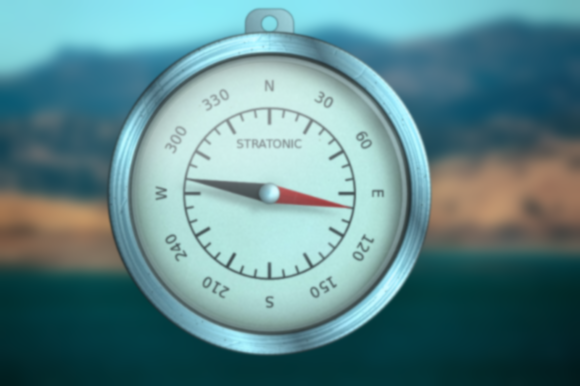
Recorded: 100; °
